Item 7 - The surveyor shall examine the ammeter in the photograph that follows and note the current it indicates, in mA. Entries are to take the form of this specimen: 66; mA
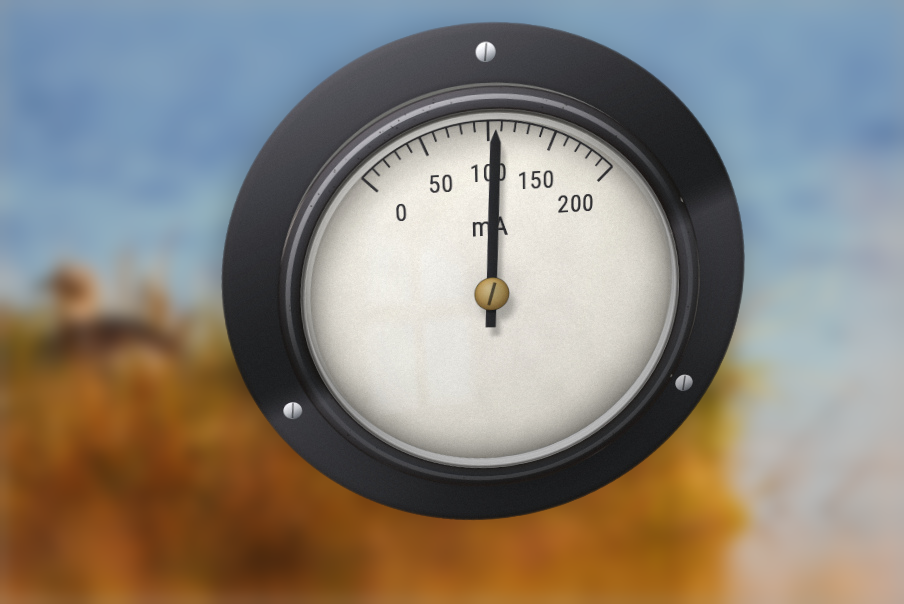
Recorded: 105; mA
